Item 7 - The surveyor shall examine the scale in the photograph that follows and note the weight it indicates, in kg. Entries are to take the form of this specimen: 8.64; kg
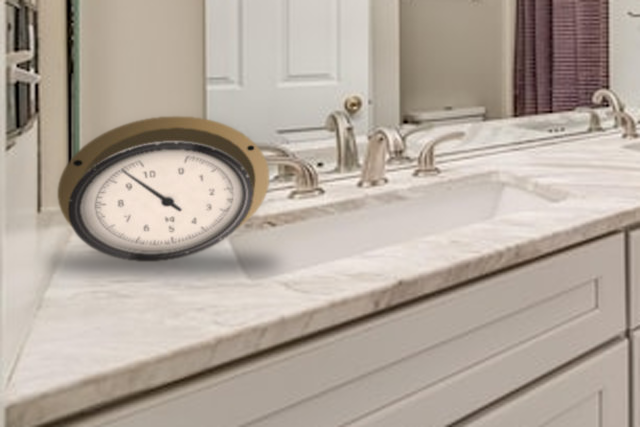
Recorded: 9.5; kg
